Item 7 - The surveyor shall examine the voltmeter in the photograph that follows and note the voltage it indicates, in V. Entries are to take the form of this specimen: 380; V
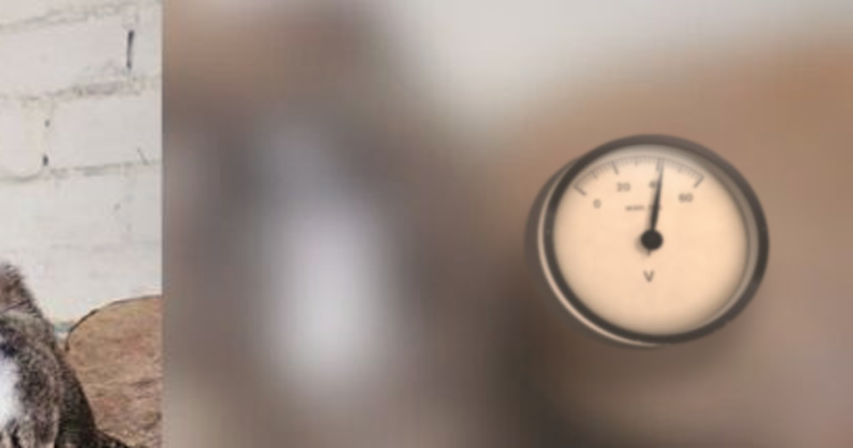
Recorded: 40; V
